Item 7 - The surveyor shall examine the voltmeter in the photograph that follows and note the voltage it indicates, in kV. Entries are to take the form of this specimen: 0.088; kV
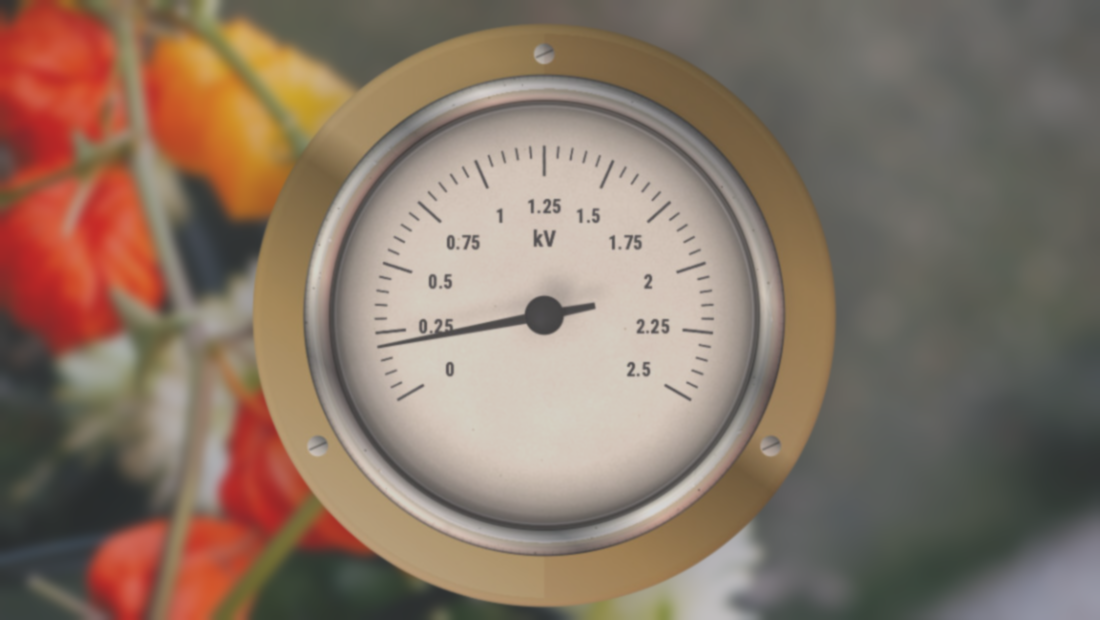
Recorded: 0.2; kV
